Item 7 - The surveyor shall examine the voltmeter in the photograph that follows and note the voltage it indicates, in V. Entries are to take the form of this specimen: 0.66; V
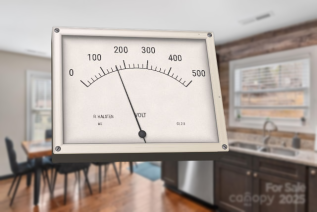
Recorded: 160; V
